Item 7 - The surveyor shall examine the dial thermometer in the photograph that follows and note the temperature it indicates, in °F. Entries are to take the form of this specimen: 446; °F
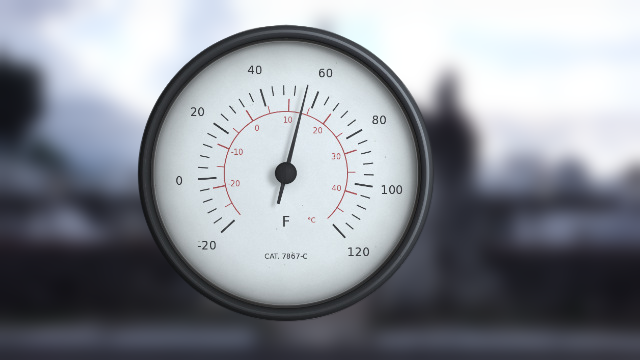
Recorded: 56; °F
